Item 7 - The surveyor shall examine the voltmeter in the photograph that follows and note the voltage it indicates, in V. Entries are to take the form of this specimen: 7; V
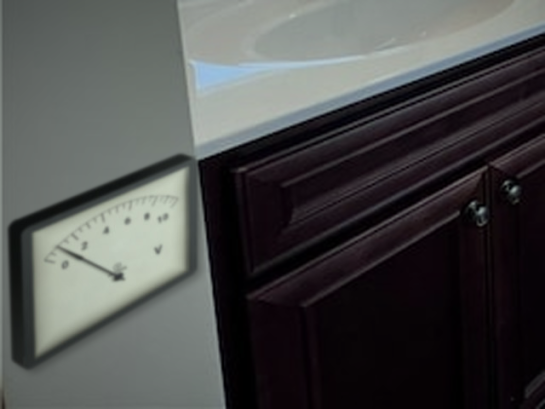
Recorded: 1; V
